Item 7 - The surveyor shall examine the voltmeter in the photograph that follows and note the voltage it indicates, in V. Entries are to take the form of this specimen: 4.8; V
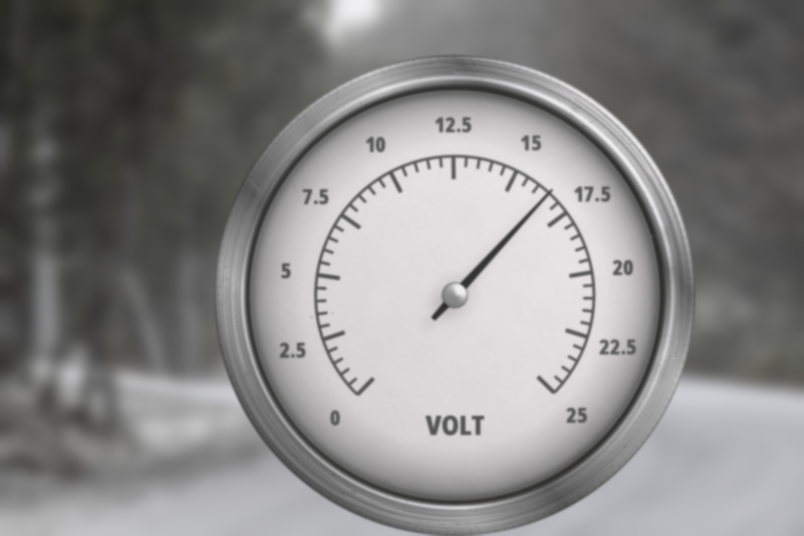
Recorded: 16.5; V
